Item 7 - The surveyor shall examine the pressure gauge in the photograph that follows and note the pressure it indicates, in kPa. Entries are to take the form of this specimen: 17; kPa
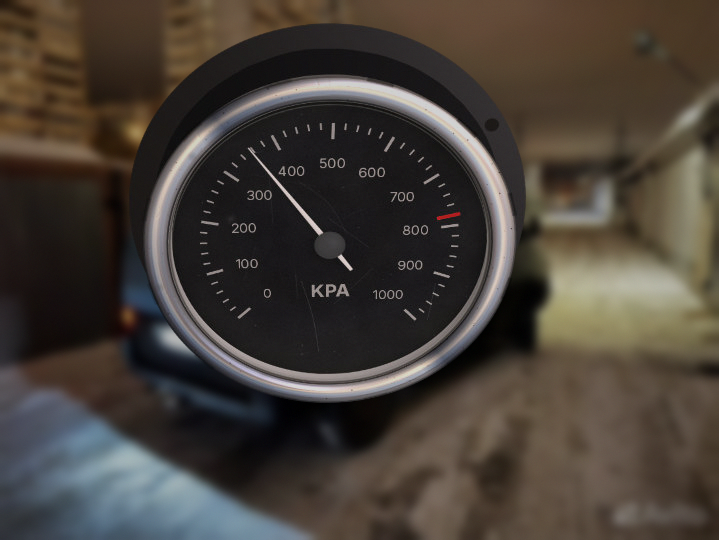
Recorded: 360; kPa
